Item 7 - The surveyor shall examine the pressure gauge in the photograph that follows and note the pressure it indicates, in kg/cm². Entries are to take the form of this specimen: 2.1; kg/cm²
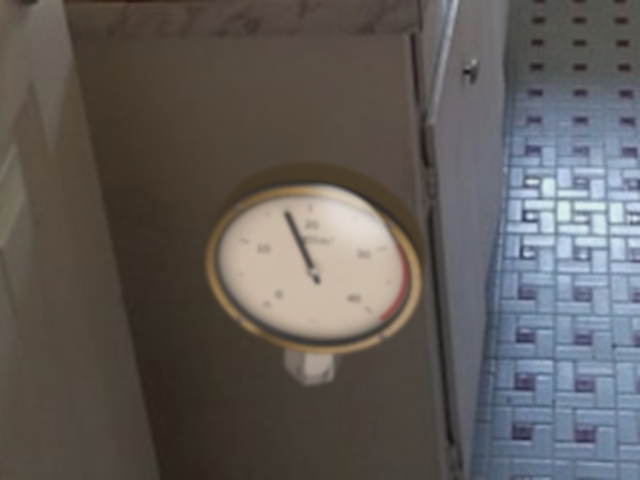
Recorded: 17.5; kg/cm²
